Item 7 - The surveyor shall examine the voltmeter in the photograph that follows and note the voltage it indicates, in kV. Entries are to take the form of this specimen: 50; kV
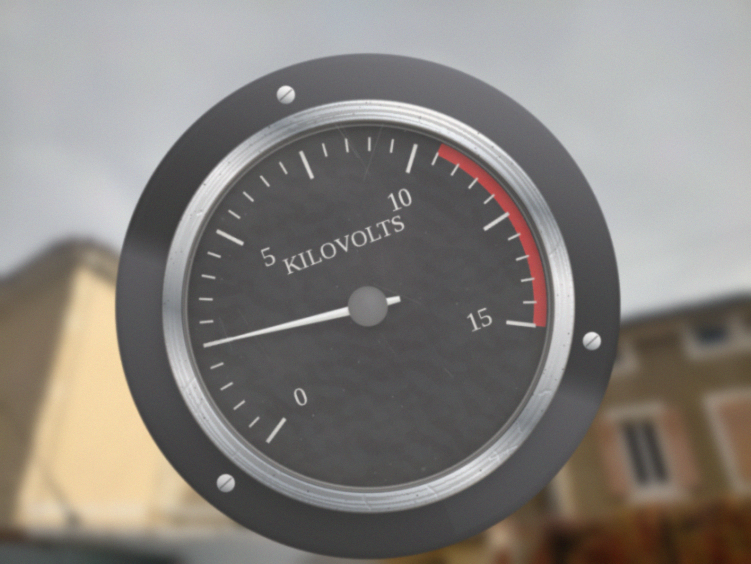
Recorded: 2.5; kV
